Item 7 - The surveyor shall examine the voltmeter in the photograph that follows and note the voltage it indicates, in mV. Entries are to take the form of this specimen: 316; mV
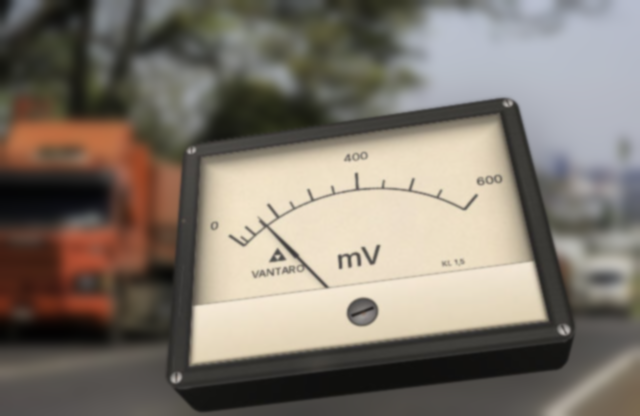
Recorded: 150; mV
